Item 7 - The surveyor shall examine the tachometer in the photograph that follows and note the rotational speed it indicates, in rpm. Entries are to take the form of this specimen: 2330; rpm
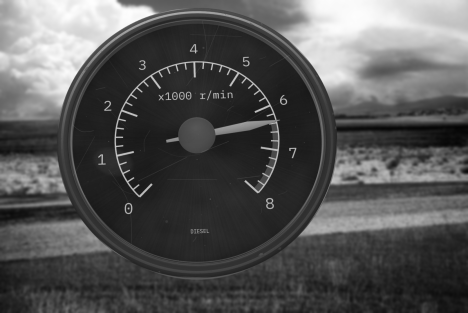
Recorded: 6400; rpm
